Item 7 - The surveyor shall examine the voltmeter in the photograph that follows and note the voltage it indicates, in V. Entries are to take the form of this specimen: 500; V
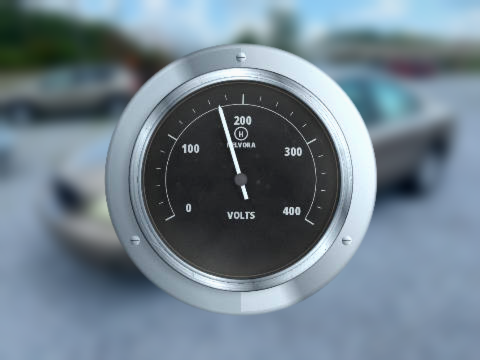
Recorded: 170; V
